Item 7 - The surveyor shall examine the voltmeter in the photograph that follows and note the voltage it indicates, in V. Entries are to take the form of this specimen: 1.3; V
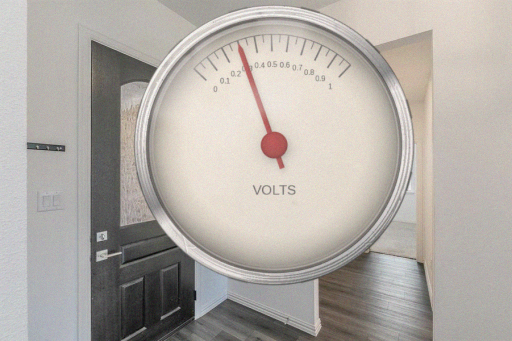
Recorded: 0.3; V
